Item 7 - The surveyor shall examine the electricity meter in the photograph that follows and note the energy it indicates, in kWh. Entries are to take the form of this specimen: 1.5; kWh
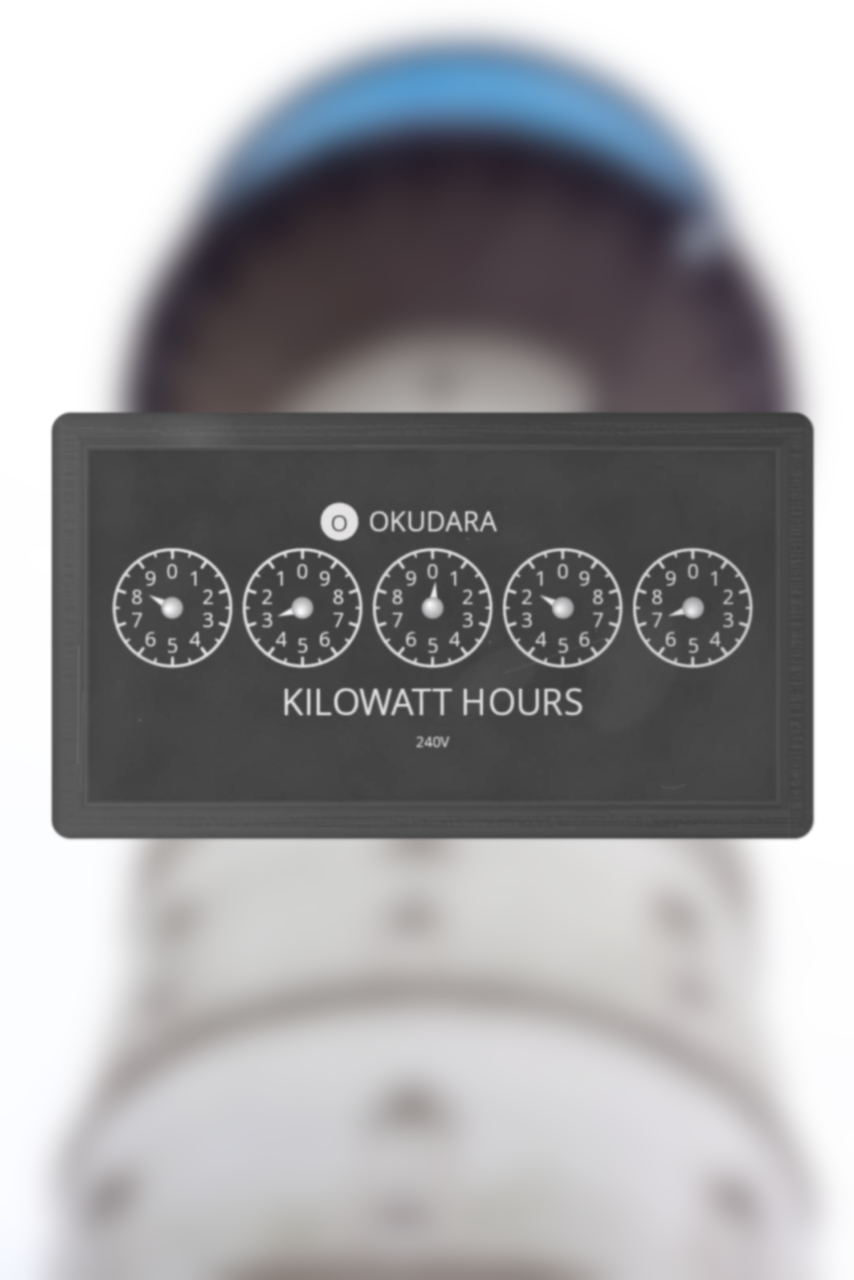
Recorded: 83017; kWh
